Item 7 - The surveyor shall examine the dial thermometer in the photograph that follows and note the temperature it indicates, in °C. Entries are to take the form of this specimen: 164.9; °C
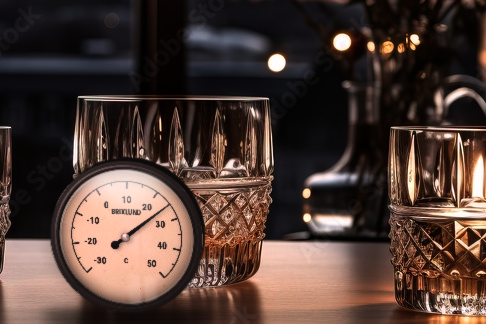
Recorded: 25; °C
